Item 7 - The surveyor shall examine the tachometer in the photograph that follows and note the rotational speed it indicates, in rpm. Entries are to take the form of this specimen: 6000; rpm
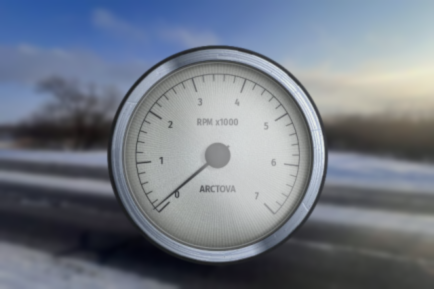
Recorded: 100; rpm
